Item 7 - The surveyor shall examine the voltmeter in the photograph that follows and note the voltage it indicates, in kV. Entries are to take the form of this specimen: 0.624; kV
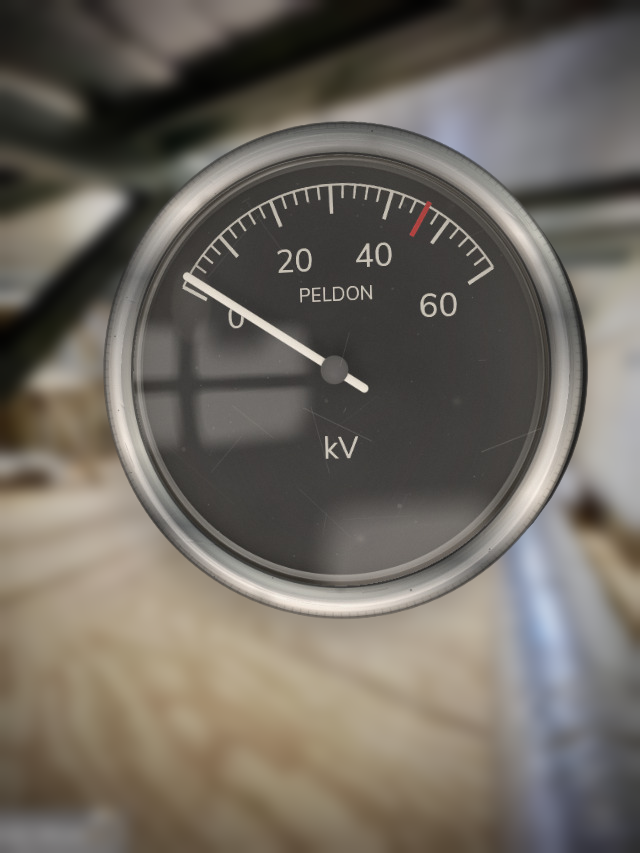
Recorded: 2; kV
